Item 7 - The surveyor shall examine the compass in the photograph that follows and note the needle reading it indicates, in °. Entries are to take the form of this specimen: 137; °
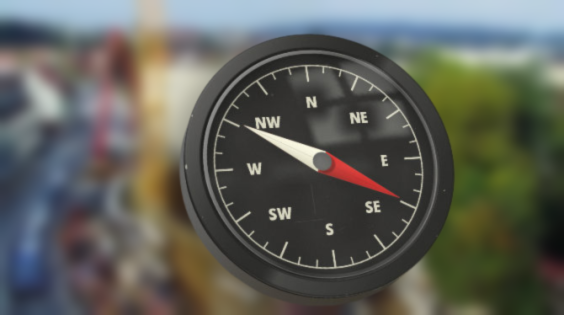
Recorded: 120; °
